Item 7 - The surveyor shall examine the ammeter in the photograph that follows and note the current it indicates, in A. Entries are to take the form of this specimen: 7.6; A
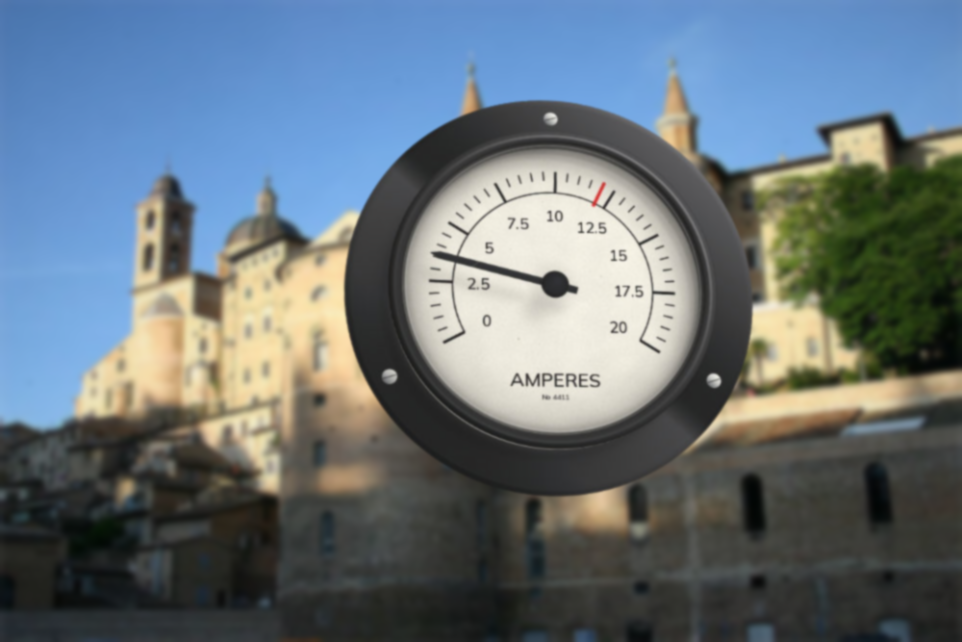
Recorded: 3.5; A
